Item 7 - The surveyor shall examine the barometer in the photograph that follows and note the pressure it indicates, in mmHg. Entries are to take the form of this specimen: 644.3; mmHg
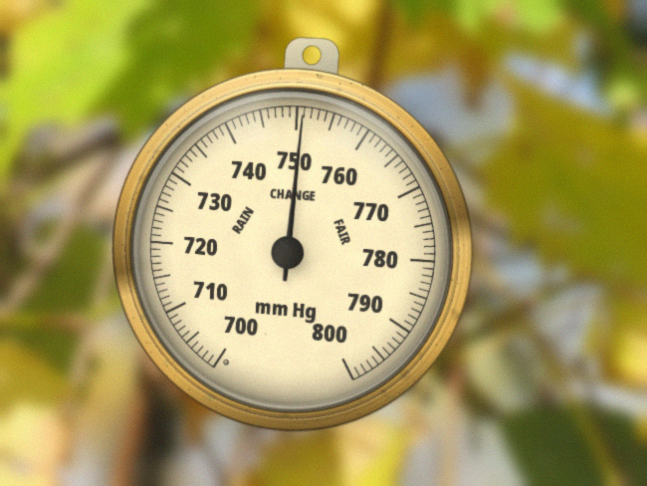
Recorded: 751; mmHg
